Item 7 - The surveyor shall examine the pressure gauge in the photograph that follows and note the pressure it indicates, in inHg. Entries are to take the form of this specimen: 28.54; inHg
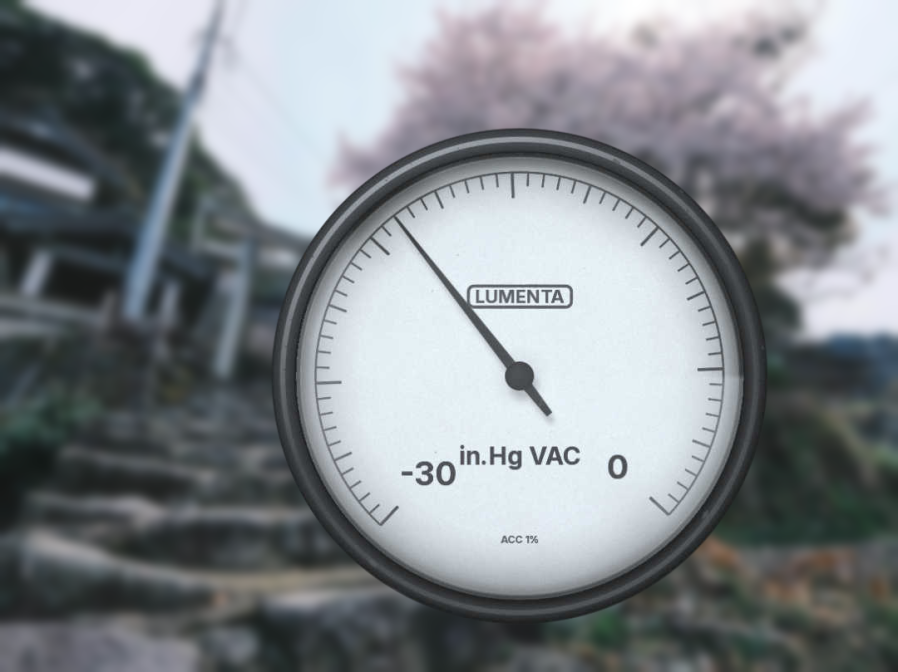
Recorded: -19; inHg
